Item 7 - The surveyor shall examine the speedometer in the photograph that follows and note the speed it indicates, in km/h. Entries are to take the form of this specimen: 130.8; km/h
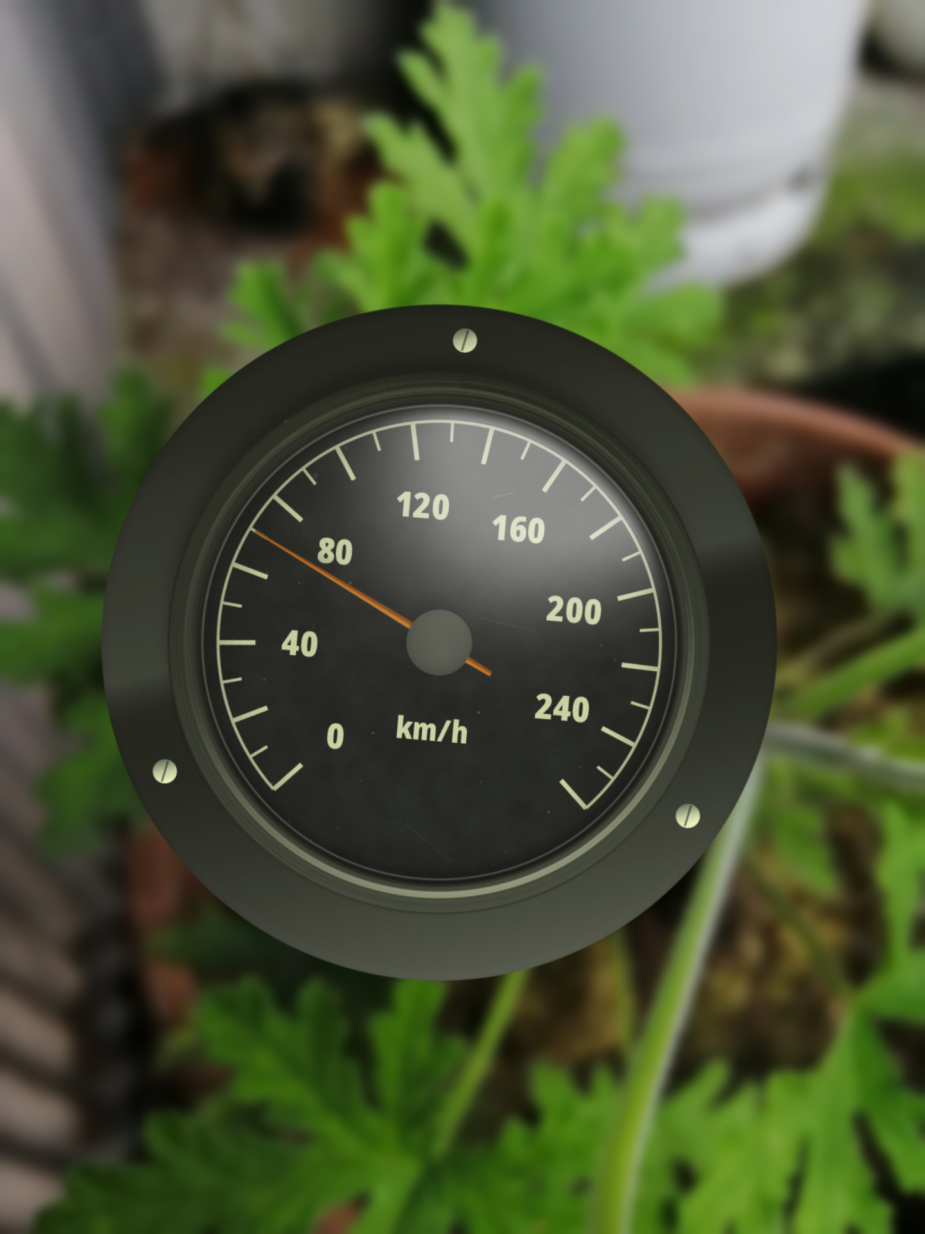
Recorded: 70; km/h
